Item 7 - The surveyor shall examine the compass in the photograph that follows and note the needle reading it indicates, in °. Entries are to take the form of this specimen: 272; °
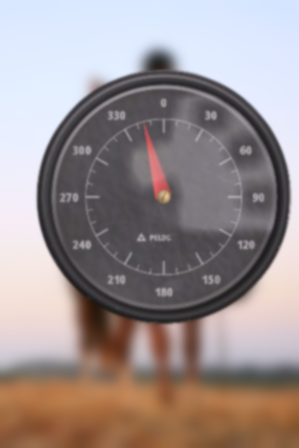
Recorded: 345; °
